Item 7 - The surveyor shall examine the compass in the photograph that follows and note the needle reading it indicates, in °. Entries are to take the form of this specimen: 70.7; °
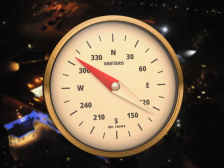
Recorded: 307.5; °
